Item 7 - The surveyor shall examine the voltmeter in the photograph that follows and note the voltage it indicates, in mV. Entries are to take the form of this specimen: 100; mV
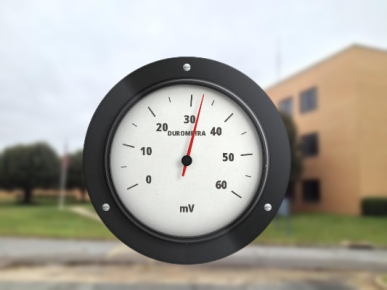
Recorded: 32.5; mV
